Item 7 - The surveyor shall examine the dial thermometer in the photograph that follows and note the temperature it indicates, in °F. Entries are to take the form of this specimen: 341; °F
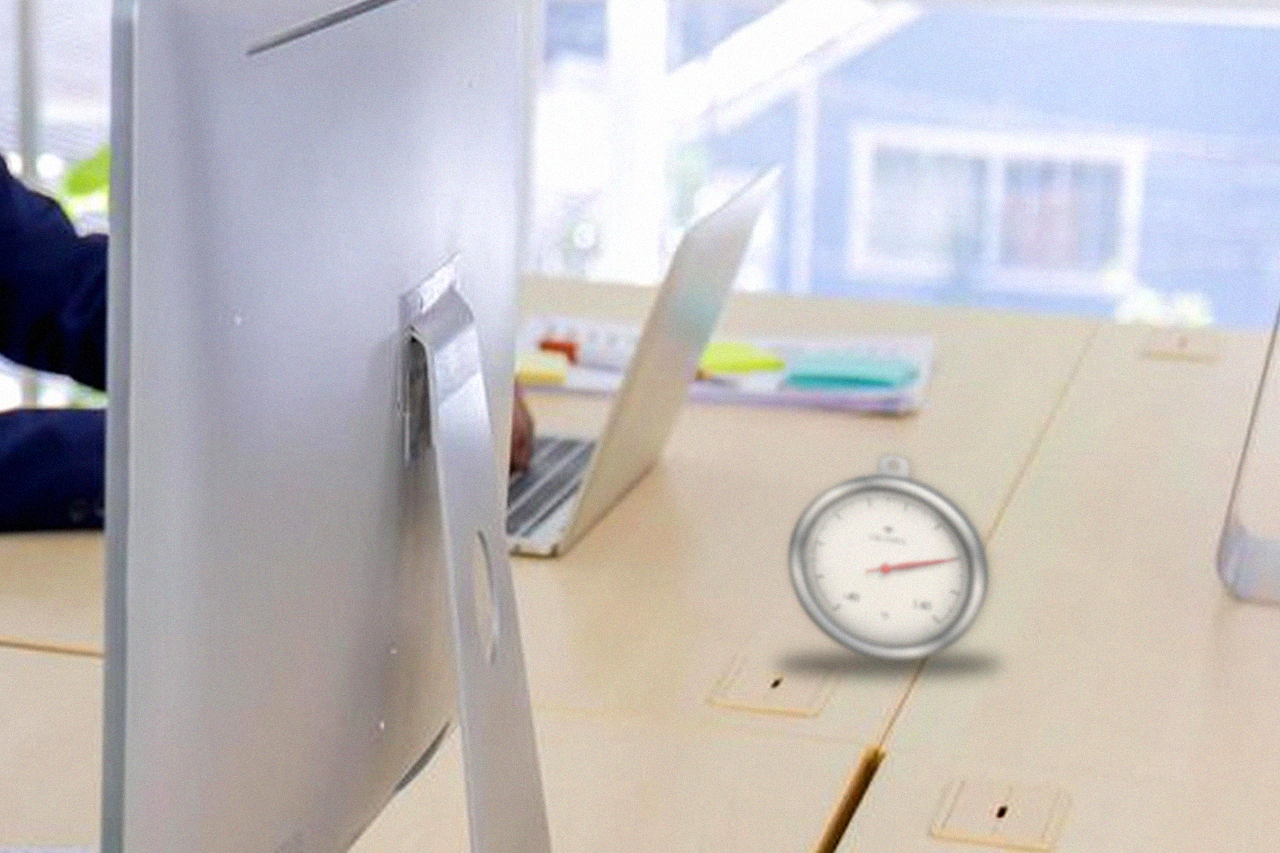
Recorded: 100; °F
